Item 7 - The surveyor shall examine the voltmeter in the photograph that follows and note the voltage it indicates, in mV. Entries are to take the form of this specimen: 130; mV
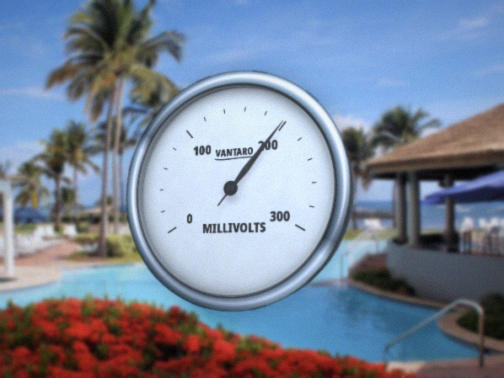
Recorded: 200; mV
